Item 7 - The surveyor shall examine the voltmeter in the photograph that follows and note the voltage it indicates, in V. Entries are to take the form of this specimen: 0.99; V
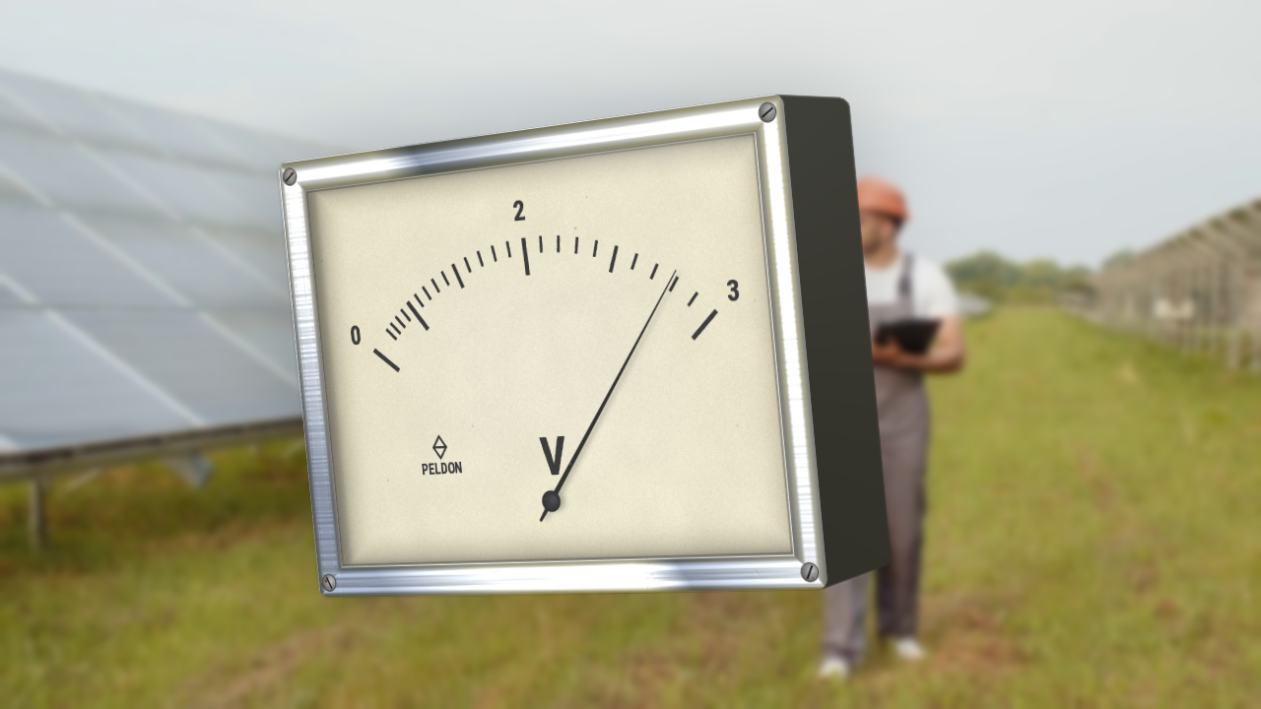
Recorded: 2.8; V
